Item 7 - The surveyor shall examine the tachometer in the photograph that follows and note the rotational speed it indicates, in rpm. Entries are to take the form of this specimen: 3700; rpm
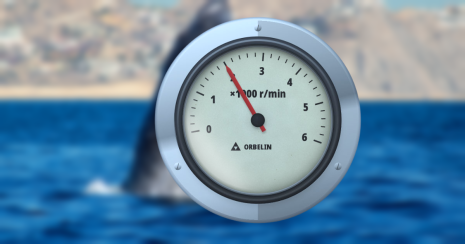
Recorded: 2000; rpm
